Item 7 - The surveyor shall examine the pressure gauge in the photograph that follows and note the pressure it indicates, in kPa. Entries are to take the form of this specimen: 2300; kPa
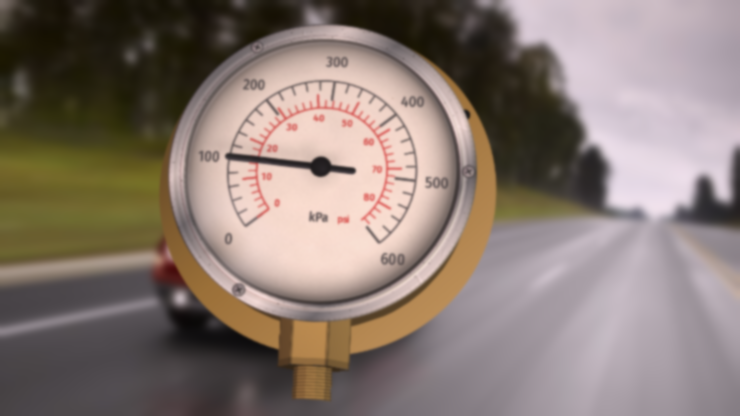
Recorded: 100; kPa
